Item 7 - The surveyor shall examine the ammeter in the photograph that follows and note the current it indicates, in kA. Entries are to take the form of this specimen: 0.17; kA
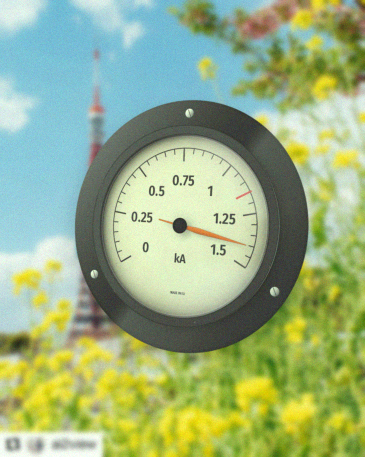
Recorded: 1.4; kA
